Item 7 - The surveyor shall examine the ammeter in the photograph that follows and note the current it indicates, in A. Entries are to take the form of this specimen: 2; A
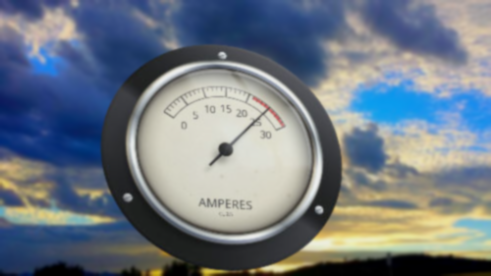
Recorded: 25; A
